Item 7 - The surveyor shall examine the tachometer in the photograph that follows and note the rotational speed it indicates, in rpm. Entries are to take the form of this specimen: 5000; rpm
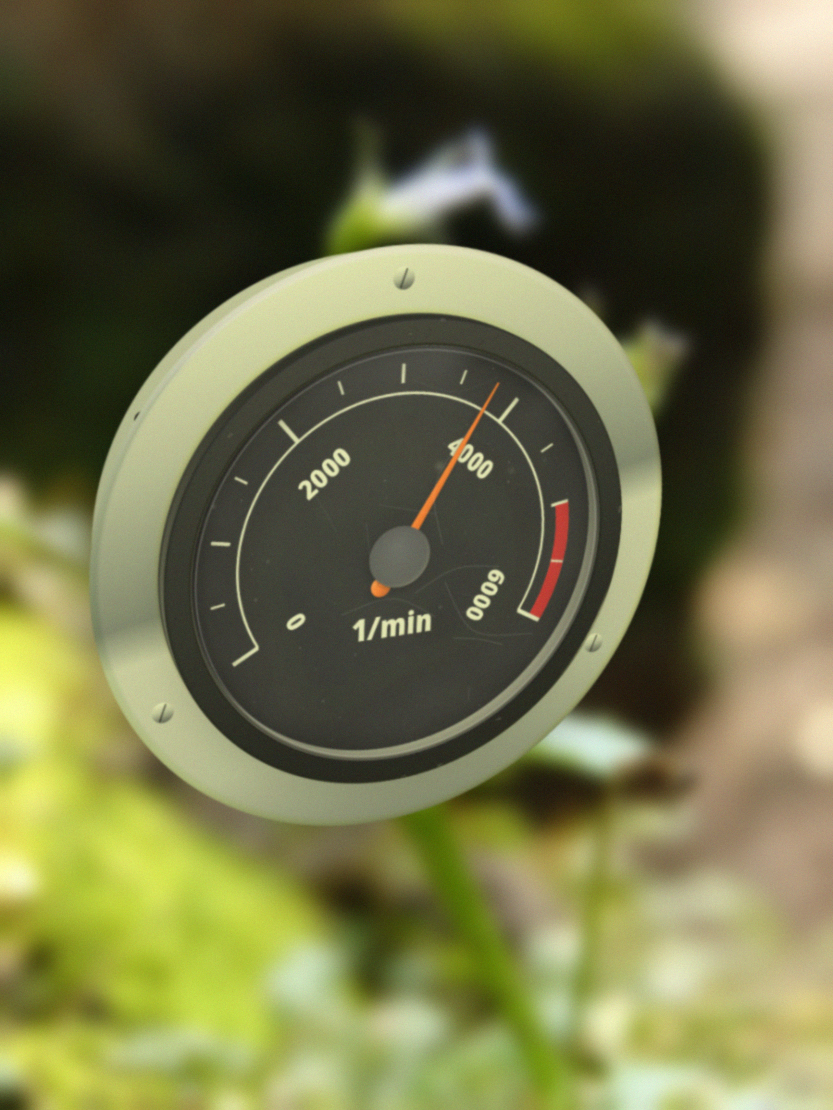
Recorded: 3750; rpm
